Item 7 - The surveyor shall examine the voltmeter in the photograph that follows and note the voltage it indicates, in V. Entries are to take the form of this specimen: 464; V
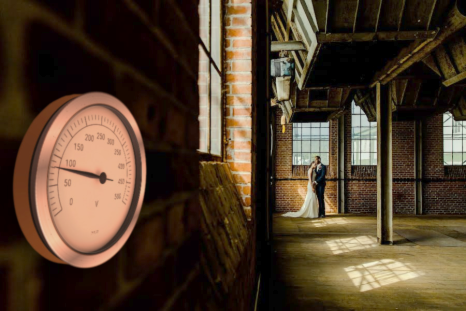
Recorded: 80; V
